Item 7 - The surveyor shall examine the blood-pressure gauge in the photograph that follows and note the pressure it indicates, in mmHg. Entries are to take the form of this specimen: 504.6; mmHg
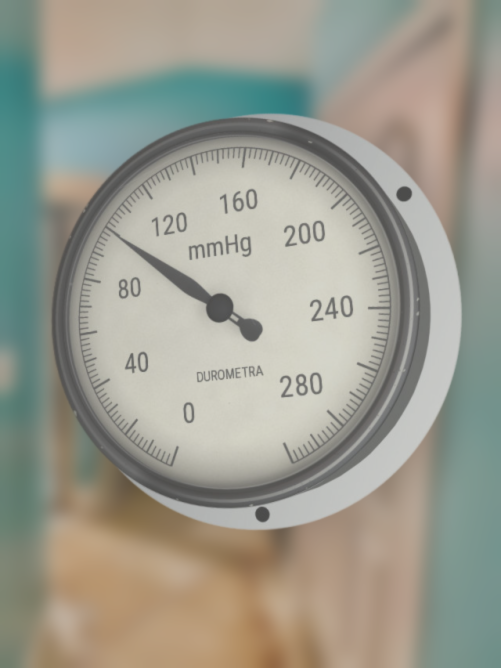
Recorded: 100; mmHg
